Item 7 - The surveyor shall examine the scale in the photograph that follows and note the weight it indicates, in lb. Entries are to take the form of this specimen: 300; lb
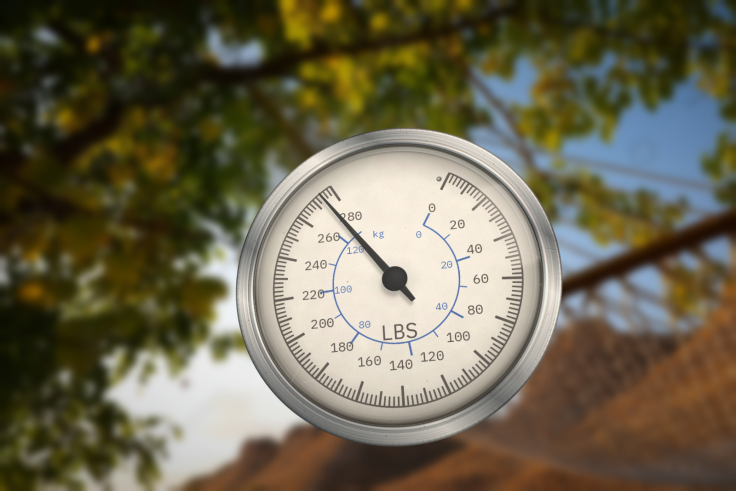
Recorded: 274; lb
